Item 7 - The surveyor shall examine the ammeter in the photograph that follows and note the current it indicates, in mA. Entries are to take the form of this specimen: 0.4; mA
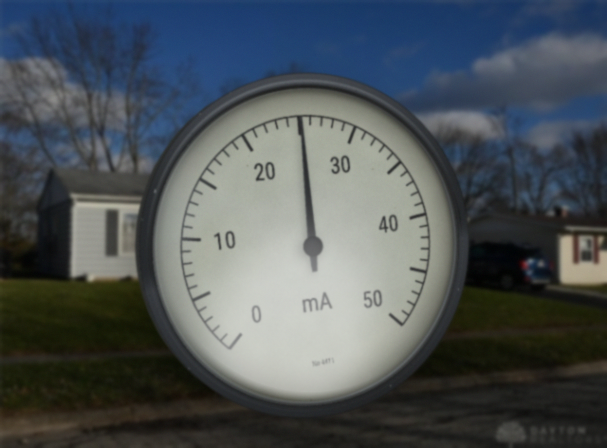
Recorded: 25; mA
